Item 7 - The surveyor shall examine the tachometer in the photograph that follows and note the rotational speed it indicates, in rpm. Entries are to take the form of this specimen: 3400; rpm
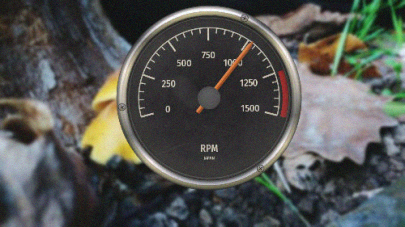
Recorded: 1025; rpm
